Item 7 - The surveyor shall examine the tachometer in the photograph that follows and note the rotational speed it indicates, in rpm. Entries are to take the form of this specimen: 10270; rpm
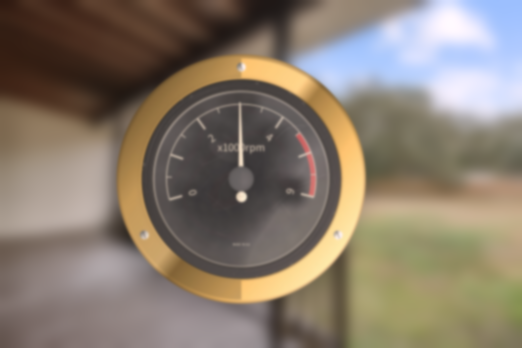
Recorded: 3000; rpm
